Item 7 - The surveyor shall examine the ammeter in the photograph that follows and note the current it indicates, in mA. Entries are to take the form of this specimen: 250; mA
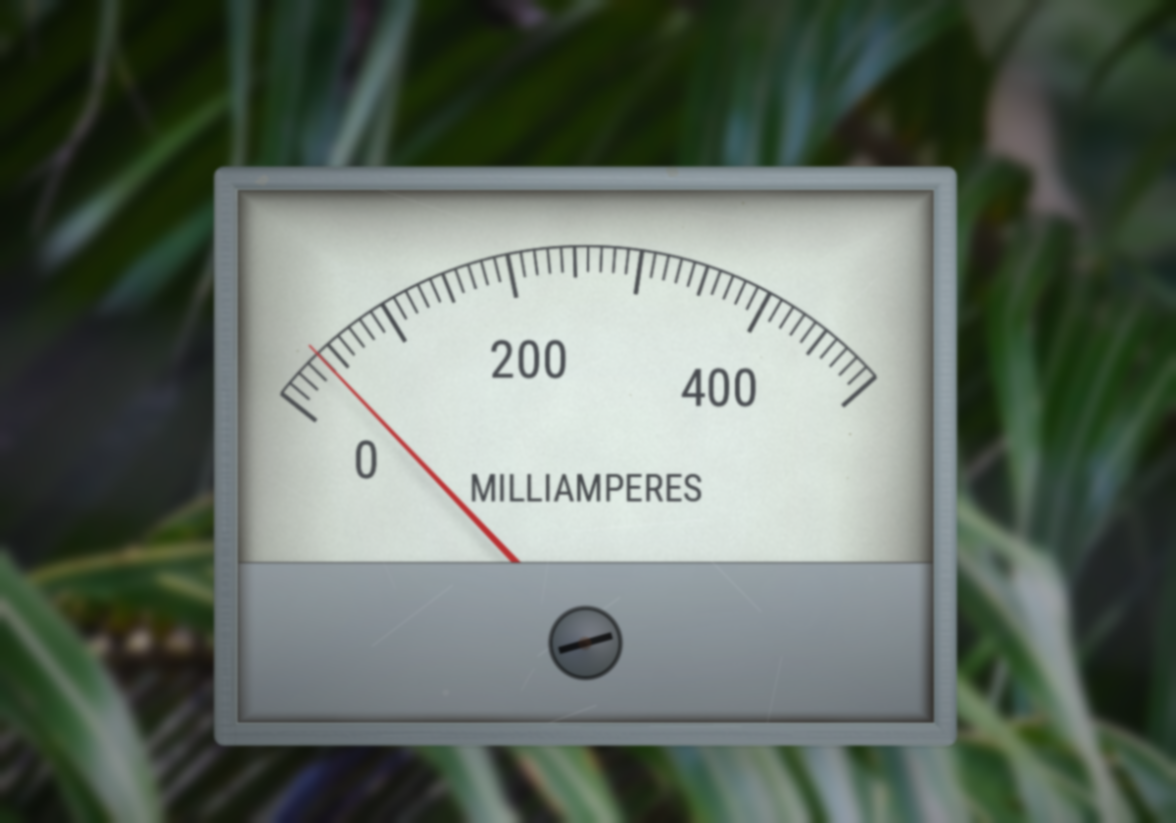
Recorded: 40; mA
